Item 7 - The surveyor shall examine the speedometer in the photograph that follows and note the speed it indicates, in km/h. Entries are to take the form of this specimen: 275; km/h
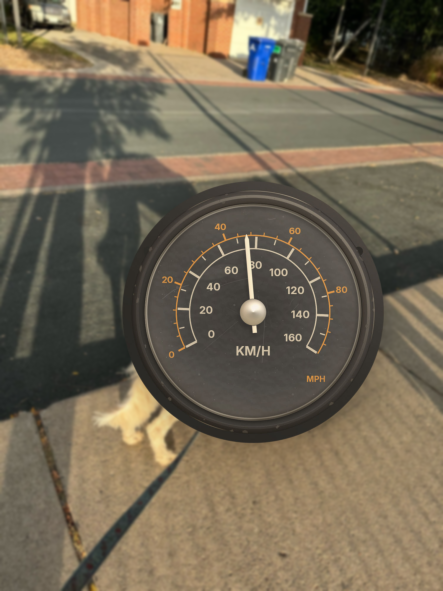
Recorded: 75; km/h
